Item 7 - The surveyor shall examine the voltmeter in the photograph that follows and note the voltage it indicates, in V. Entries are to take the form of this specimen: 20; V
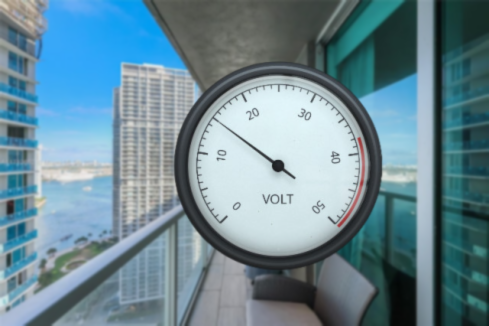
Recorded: 15; V
